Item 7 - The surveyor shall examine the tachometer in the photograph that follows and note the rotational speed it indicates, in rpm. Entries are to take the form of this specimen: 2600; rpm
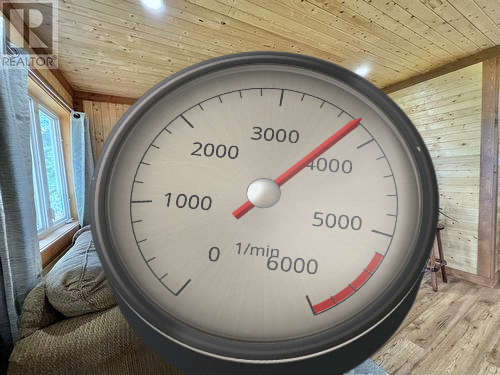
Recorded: 3800; rpm
